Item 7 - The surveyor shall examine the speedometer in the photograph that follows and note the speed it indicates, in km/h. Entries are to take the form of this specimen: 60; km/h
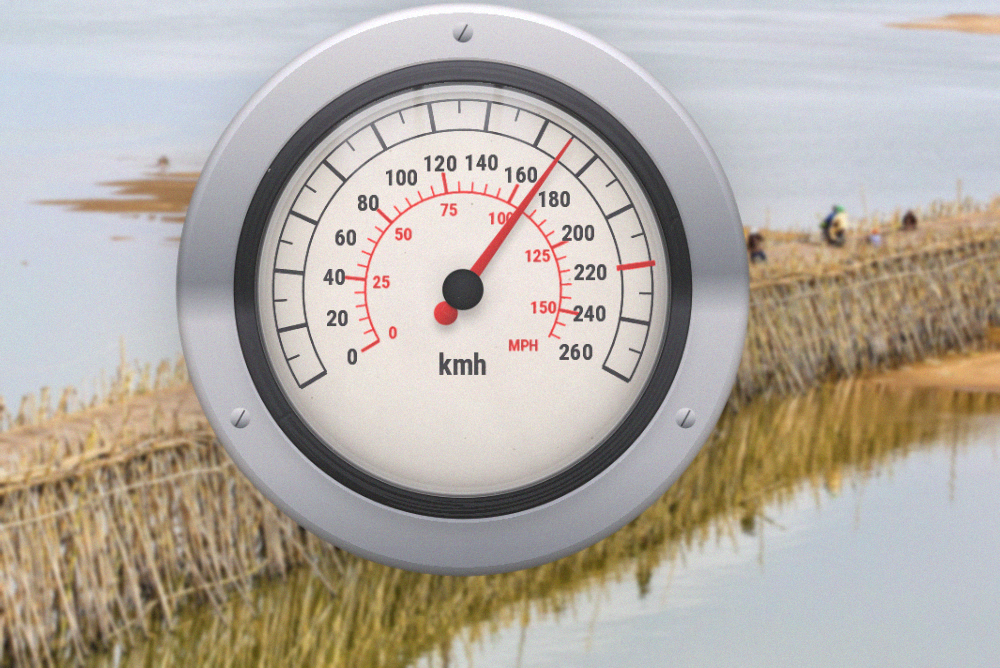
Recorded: 170; km/h
